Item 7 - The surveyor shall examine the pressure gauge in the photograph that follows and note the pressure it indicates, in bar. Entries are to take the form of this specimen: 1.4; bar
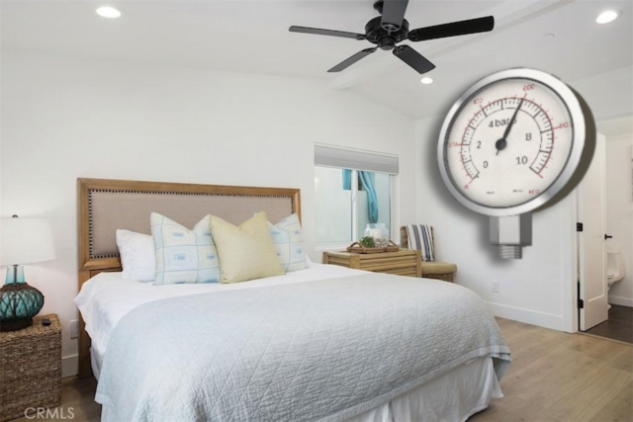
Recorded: 6; bar
